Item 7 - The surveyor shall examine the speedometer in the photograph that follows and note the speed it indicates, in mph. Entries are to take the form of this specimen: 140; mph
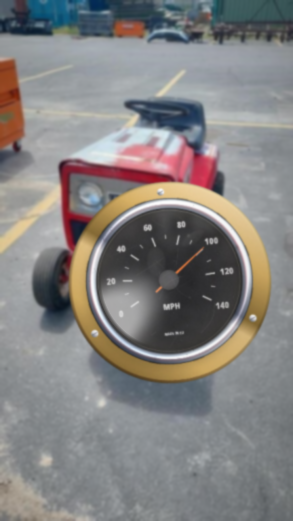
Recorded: 100; mph
